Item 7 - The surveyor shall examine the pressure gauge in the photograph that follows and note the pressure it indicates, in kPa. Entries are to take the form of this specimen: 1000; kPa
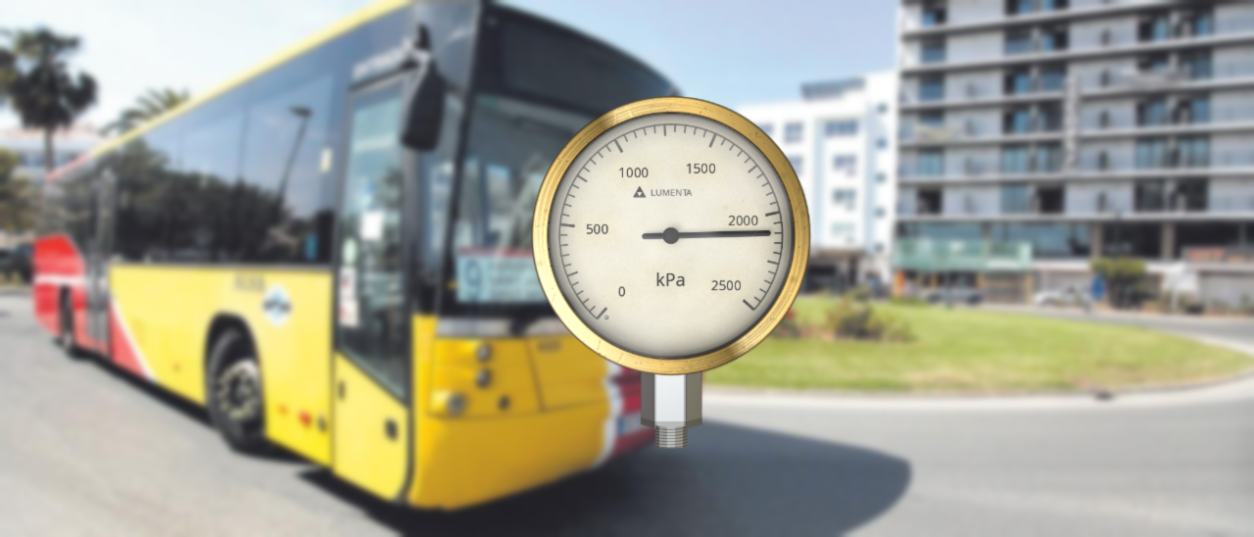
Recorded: 2100; kPa
